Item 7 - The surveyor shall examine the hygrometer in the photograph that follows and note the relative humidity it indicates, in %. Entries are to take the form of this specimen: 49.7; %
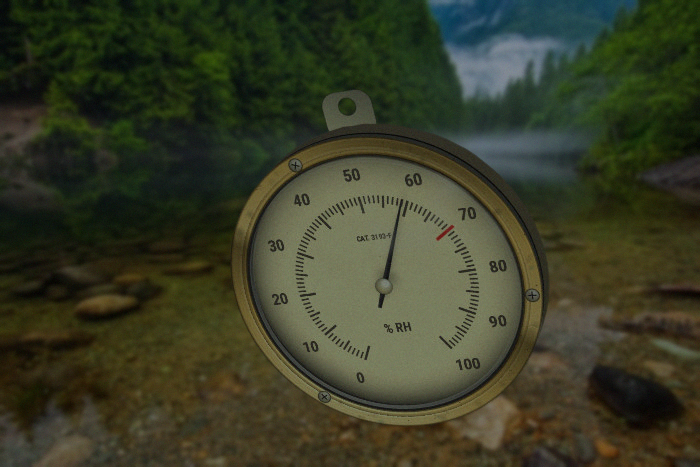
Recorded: 59; %
